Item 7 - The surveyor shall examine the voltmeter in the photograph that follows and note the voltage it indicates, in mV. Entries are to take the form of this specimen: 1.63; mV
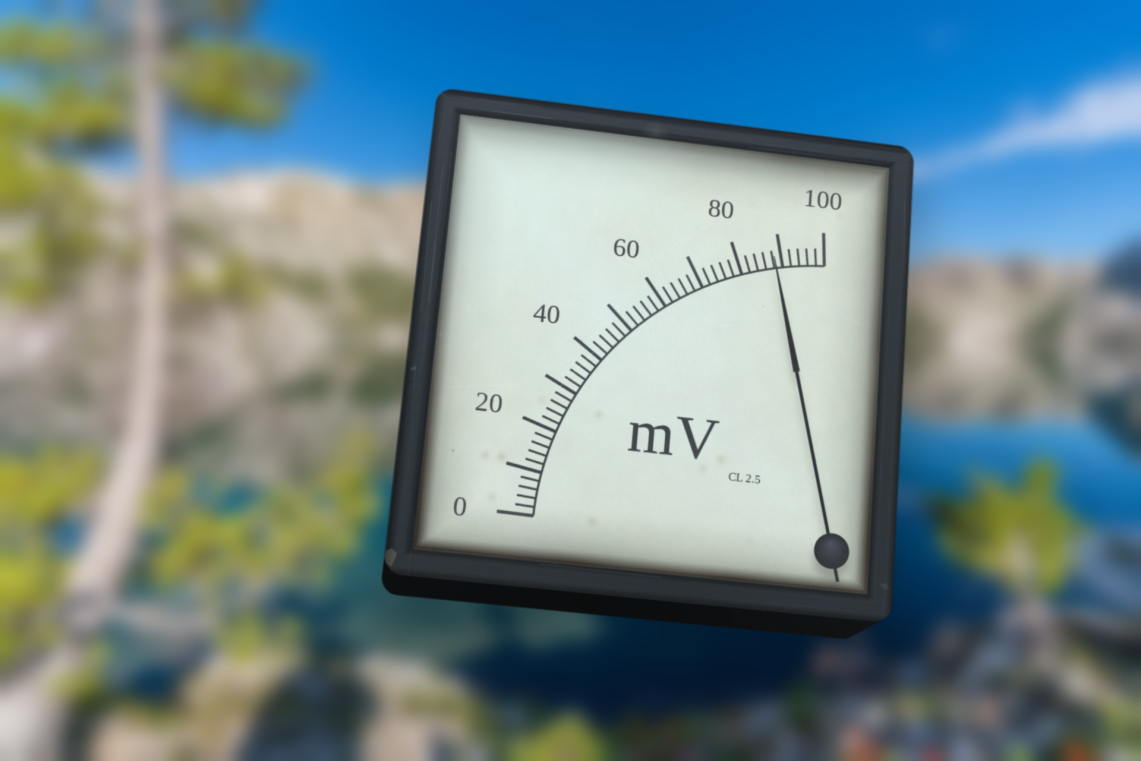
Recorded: 88; mV
